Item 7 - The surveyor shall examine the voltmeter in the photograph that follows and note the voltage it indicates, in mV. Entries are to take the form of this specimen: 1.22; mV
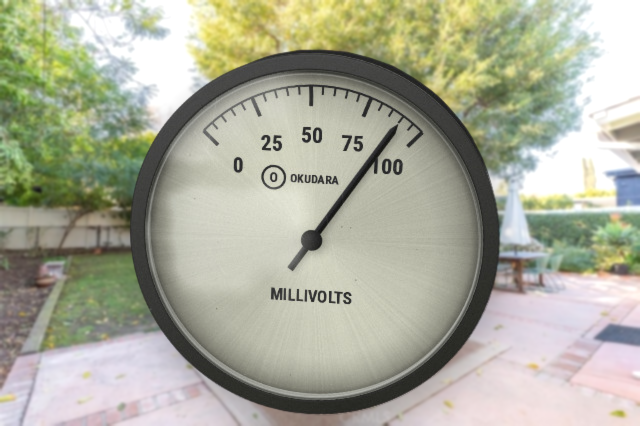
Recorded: 90; mV
